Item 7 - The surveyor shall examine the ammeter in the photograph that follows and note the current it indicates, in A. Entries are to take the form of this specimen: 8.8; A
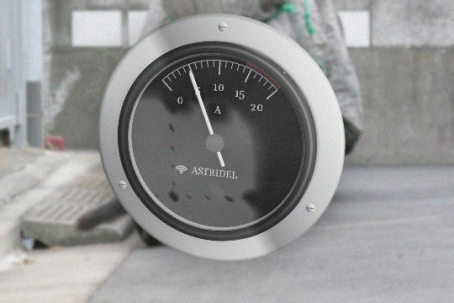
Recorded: 5; A
